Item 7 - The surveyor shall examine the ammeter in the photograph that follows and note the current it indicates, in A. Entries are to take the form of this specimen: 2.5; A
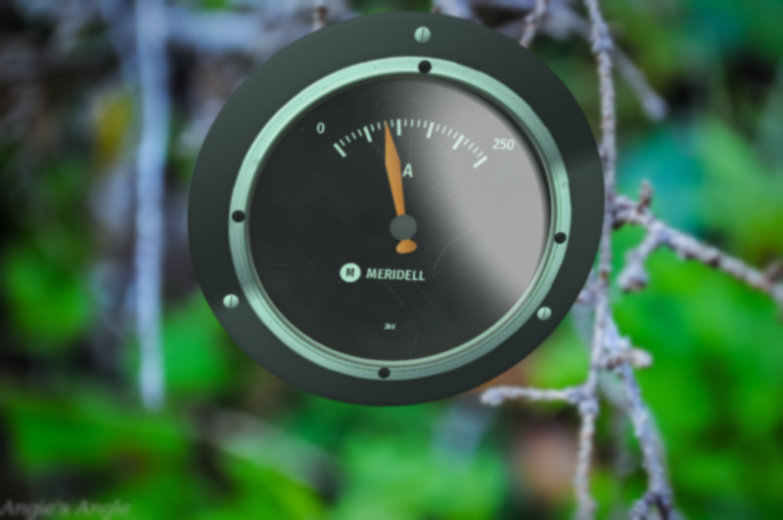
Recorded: 80; A
